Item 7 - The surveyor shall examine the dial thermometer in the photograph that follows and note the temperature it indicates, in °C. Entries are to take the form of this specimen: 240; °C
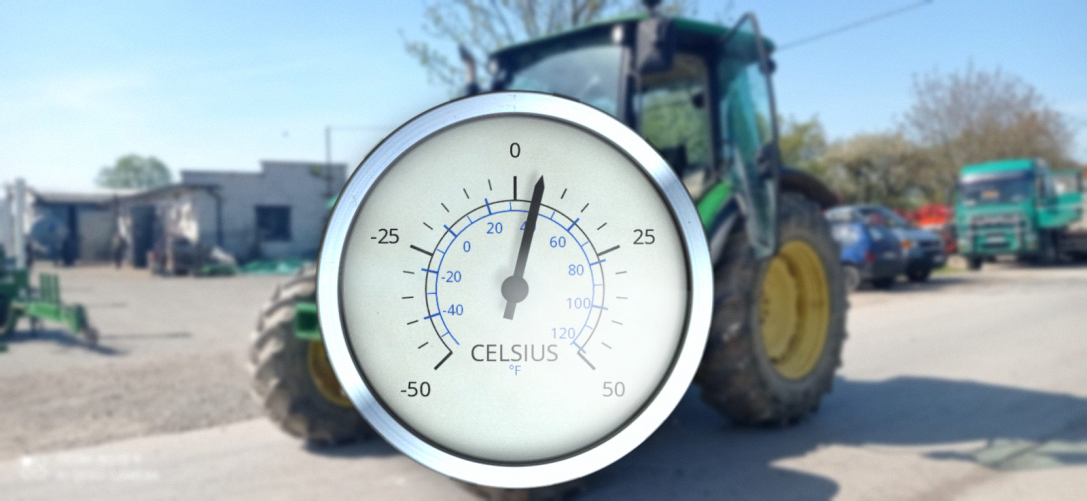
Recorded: 5; °C
